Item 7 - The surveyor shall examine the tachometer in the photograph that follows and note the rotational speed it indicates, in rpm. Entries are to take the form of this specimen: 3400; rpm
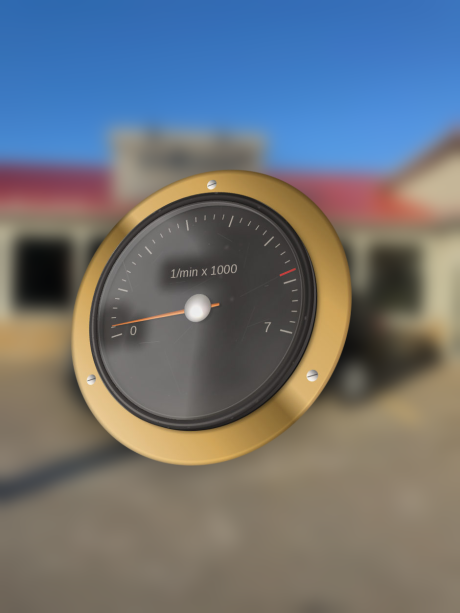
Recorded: 200; rpm
